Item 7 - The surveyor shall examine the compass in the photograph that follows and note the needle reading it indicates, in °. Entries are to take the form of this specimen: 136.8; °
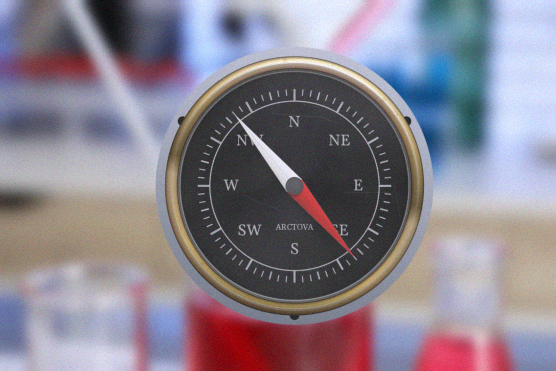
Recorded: 140; °
